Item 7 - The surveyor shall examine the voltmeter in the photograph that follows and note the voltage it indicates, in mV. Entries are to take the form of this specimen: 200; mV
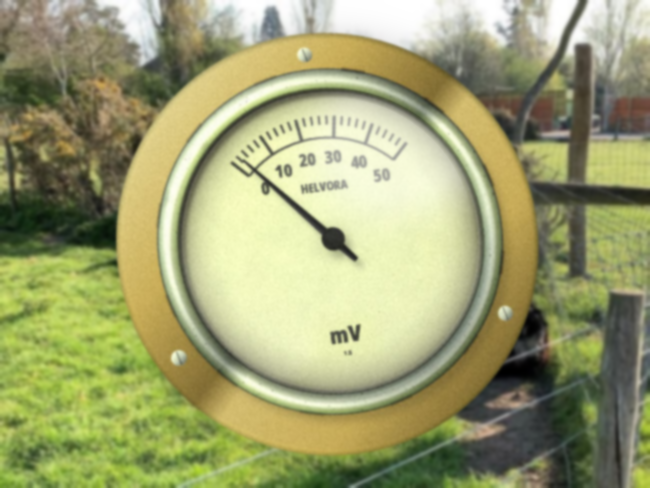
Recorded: 2; mV
